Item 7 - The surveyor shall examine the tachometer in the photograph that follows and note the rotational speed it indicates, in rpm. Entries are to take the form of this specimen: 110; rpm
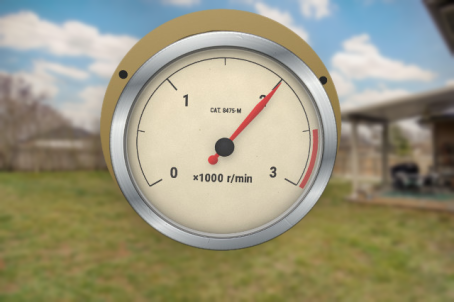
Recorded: 2000; rpm
